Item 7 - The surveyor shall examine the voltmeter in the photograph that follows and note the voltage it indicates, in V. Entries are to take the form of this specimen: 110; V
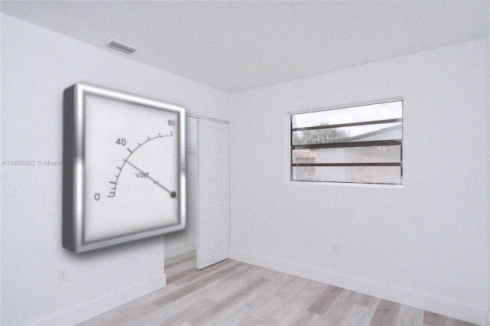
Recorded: 35; V
